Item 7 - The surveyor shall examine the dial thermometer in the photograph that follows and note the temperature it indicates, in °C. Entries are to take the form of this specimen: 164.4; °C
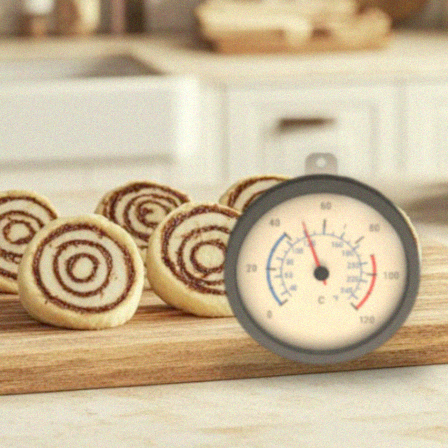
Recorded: 50; °C
